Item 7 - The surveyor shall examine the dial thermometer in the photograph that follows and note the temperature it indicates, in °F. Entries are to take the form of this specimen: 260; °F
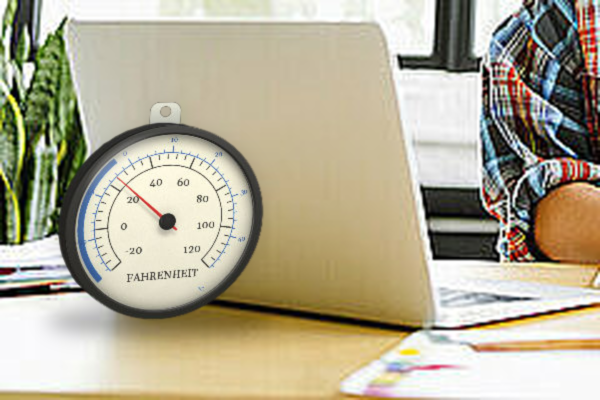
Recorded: 24; °F
